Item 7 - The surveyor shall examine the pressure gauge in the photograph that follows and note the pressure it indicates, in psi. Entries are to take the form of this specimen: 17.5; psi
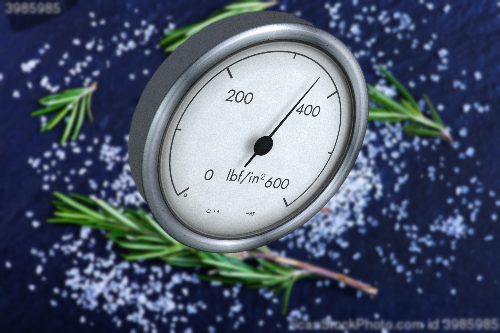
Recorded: 350; psi
